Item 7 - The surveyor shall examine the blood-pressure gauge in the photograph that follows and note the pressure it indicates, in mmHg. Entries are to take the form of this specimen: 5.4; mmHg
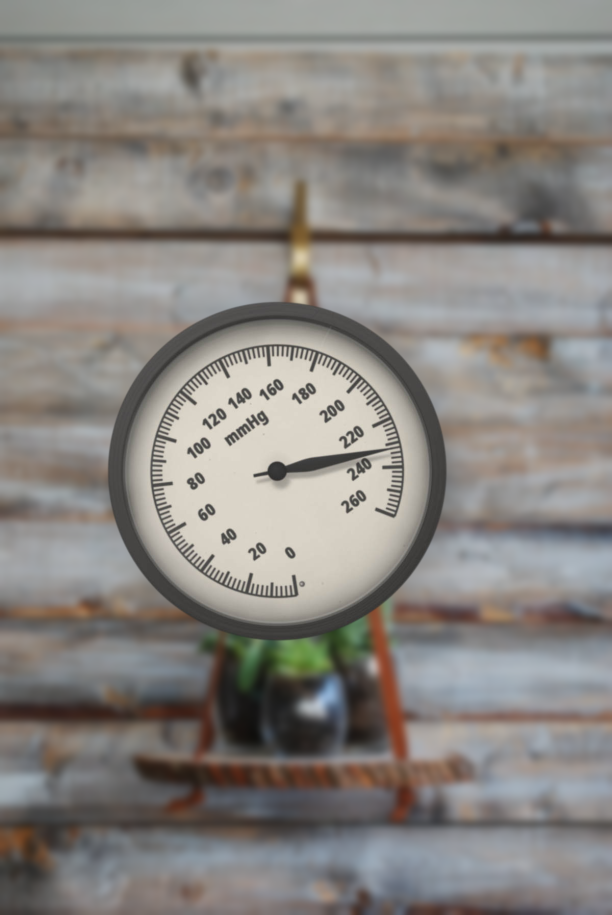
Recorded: 232; mmHg
